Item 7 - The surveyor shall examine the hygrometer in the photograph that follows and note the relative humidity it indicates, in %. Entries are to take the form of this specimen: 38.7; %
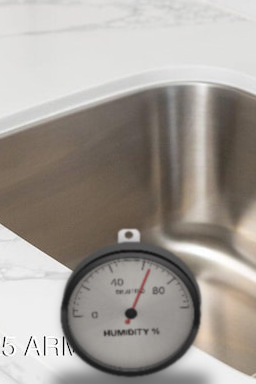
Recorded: 64; %
